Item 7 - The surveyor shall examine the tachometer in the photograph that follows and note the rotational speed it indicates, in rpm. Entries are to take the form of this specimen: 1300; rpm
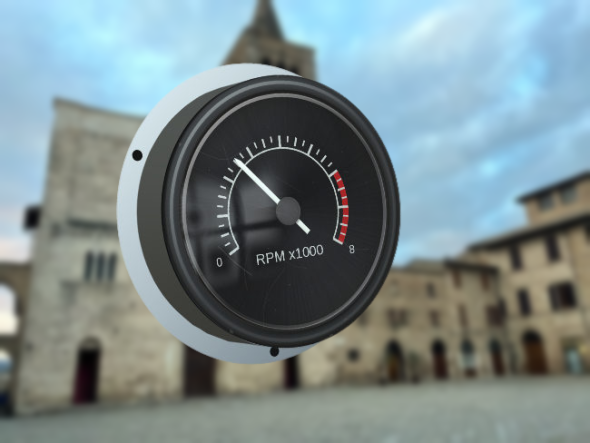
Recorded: 2500; rpm
